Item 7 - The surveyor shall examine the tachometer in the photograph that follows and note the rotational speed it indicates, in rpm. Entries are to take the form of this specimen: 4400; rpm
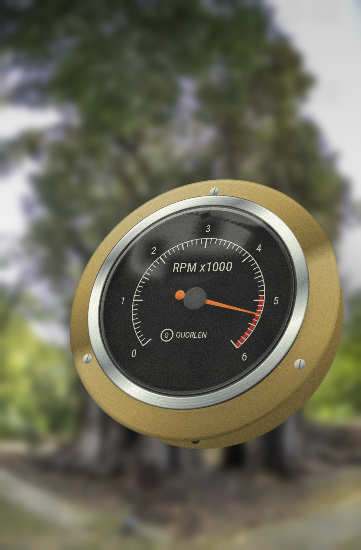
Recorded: 5300; rpm
